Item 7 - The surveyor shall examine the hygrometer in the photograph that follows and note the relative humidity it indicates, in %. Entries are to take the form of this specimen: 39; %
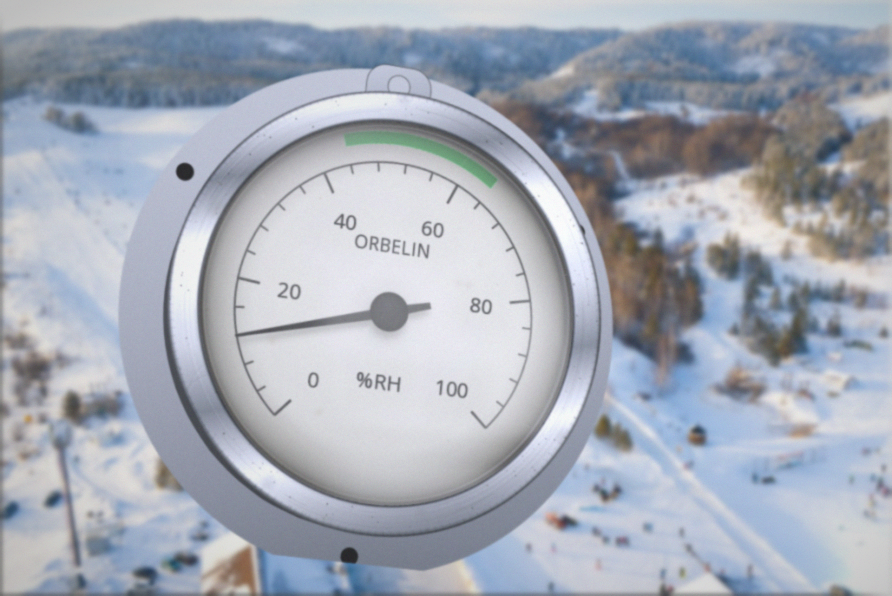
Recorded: 12; %
